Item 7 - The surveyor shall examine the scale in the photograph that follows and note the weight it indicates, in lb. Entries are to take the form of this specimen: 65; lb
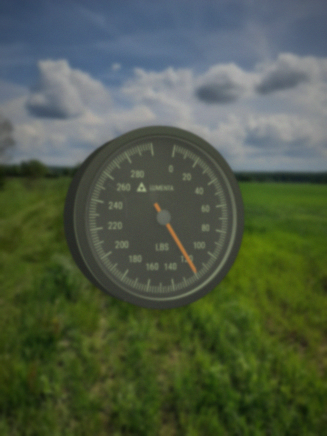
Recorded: 120; lb
